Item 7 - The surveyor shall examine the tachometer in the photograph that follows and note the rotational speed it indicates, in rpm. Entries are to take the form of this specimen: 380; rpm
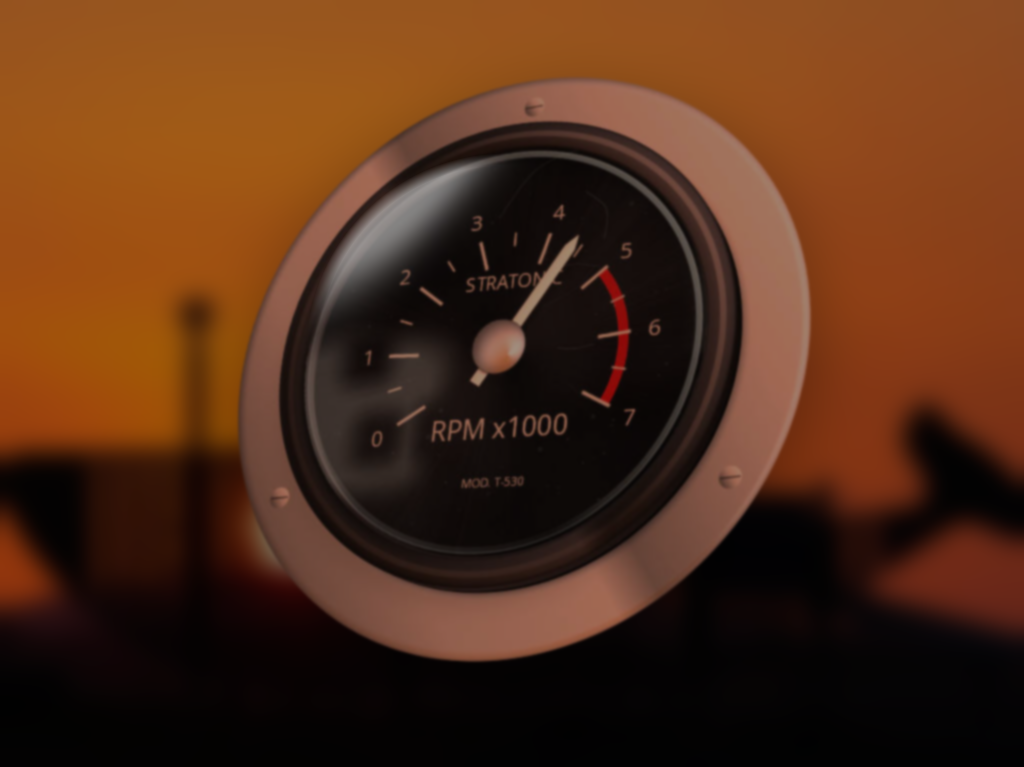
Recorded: 4500; rpm
